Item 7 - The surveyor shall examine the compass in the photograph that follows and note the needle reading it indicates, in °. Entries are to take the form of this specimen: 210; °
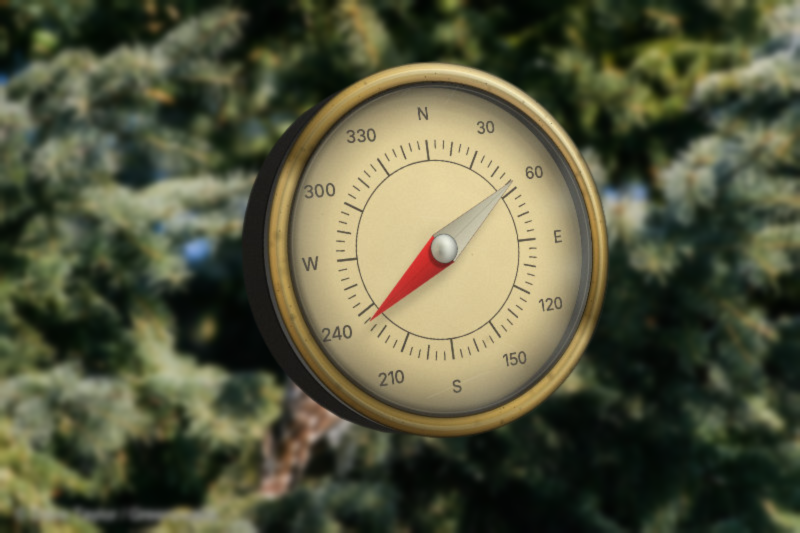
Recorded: 235; °
